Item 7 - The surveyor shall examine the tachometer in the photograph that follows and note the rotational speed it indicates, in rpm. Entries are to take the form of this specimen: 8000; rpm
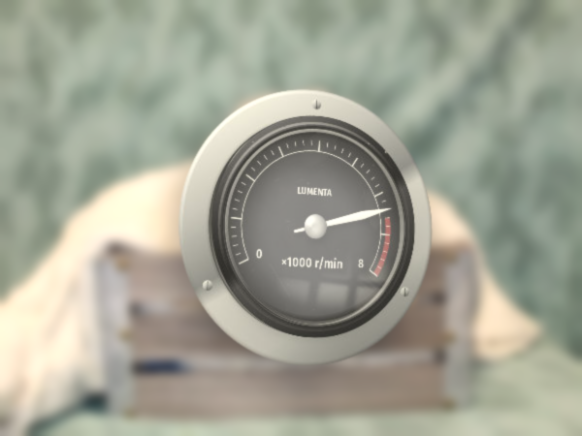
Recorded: 6400; rpm
